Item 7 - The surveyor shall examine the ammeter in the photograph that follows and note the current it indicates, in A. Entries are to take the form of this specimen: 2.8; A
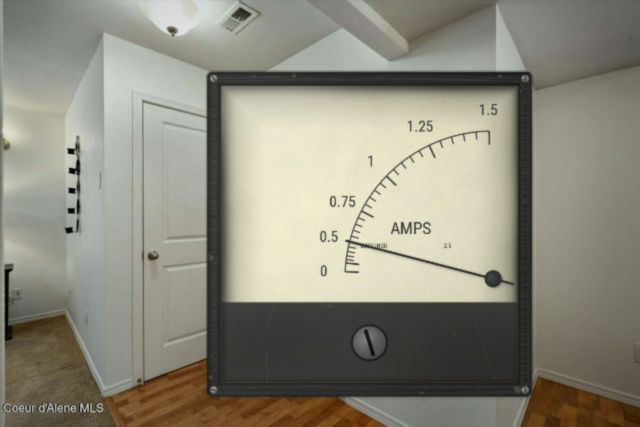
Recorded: 0.5; A
